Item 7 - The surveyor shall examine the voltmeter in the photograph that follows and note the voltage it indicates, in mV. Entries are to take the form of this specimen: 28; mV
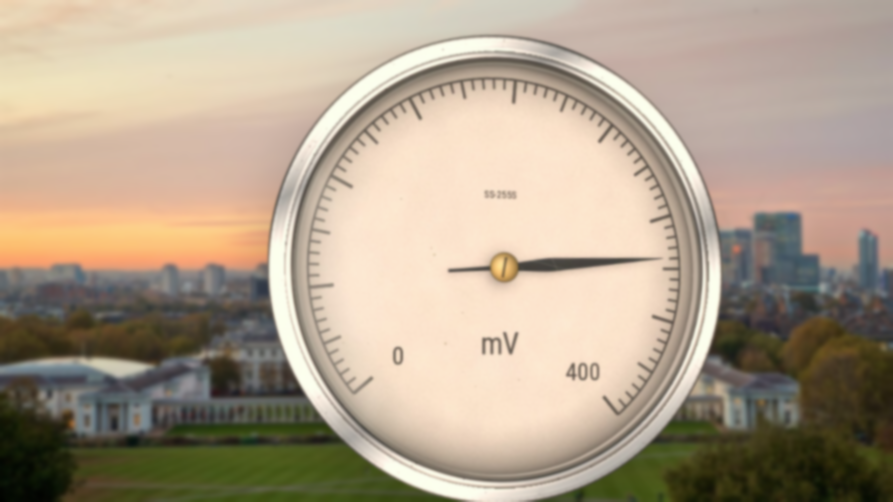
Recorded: 320; mV
